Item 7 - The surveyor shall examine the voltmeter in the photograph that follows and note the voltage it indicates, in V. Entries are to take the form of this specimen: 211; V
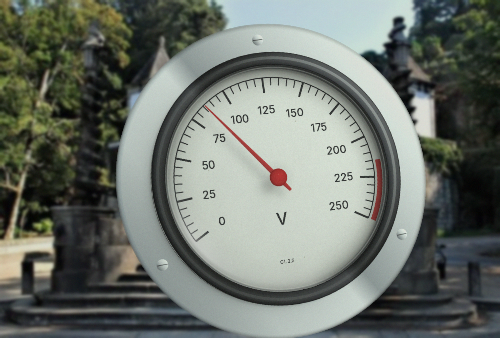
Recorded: 85; V
